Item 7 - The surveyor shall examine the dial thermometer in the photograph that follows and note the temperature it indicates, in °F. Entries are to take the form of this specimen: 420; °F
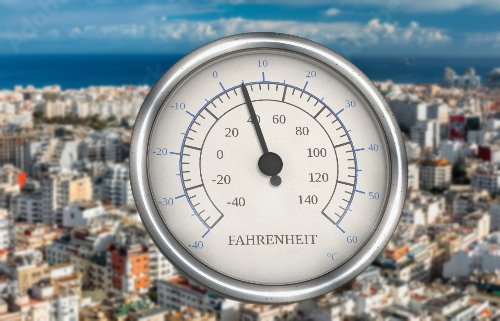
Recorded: 40; °F
